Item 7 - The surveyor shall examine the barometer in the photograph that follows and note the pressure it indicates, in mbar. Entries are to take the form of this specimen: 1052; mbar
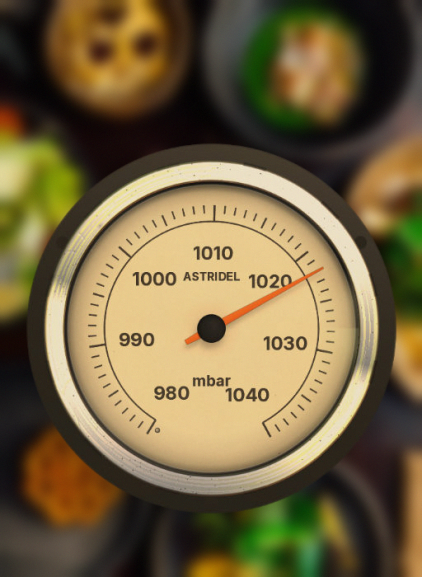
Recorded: 1022; mbar
